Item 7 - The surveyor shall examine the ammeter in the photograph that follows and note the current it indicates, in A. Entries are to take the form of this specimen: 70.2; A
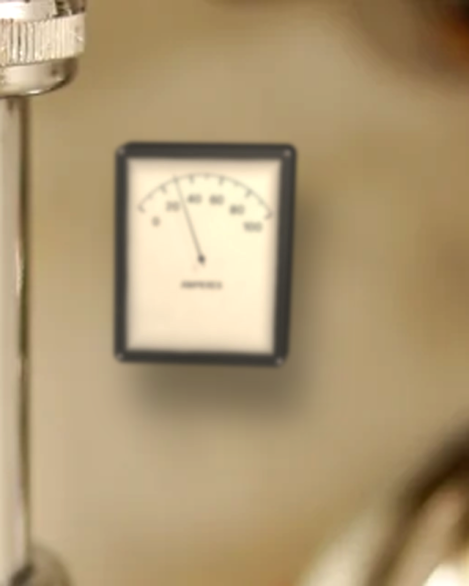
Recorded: 30; A
